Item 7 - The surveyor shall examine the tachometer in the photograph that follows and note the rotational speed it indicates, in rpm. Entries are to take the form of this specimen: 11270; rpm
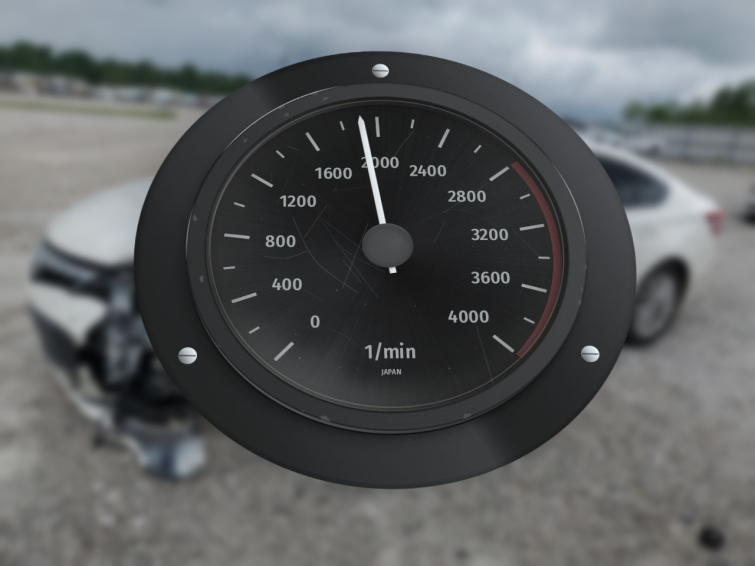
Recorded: 1900; rpm
